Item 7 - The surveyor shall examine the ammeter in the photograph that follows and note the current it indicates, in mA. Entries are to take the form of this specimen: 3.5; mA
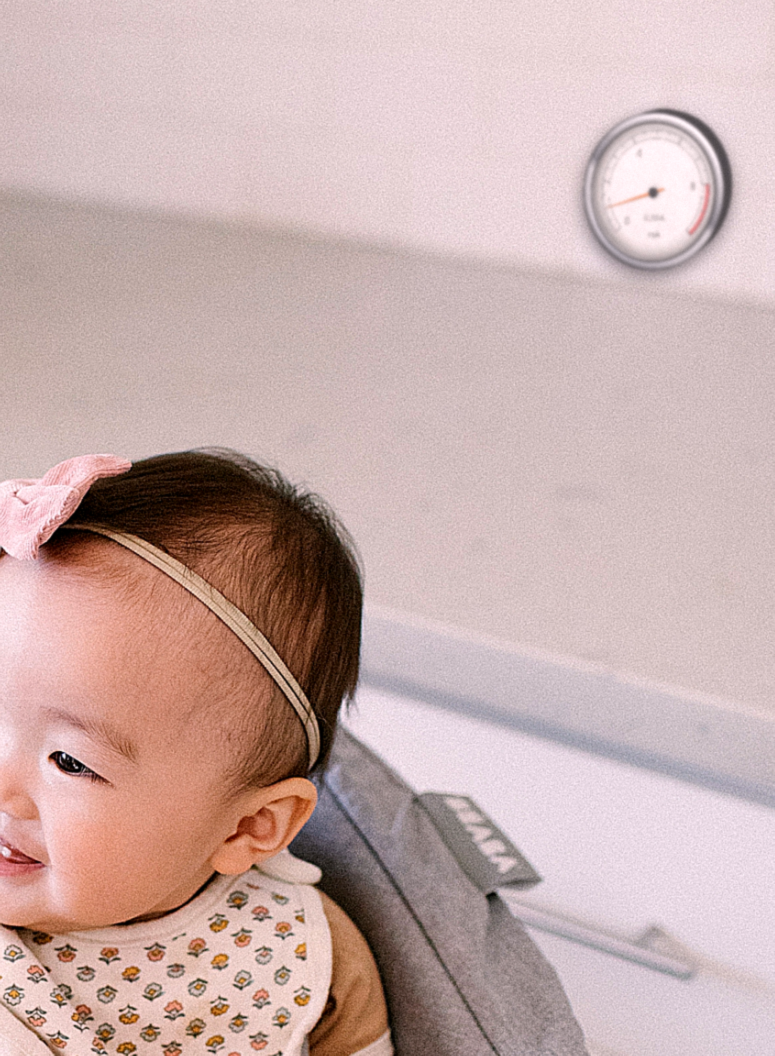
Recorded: 1; mA
